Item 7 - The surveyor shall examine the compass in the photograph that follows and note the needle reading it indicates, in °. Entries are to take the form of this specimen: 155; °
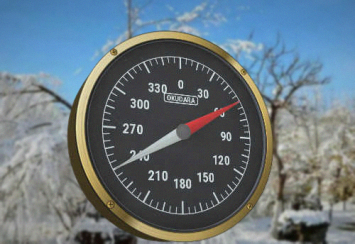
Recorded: 60; °
